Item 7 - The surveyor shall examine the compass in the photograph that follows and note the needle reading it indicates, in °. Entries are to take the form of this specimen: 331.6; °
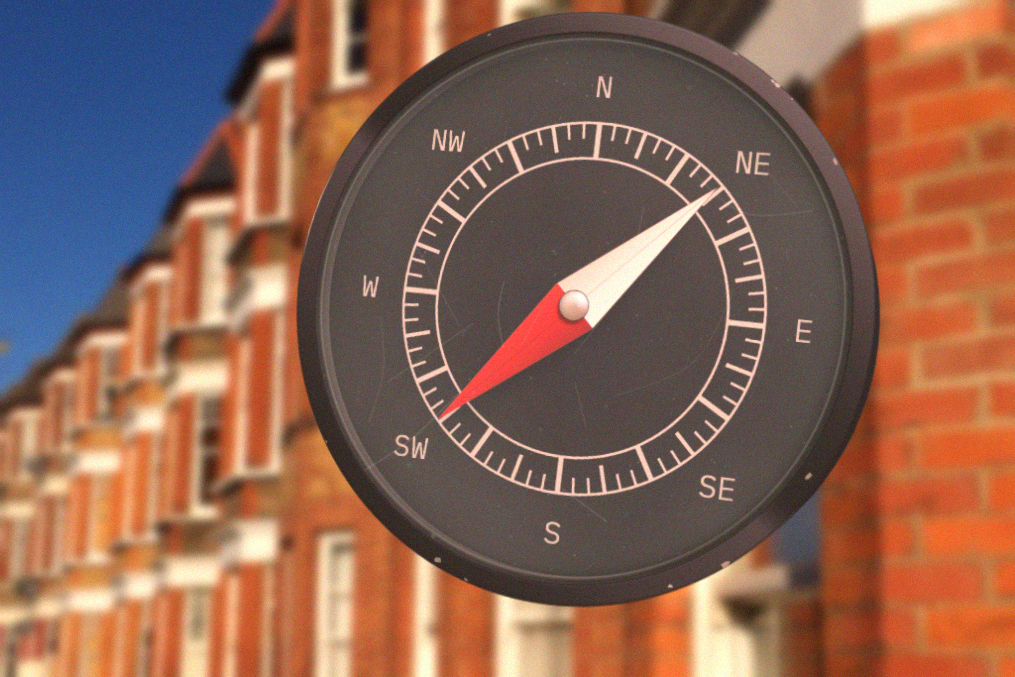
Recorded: 225; °
